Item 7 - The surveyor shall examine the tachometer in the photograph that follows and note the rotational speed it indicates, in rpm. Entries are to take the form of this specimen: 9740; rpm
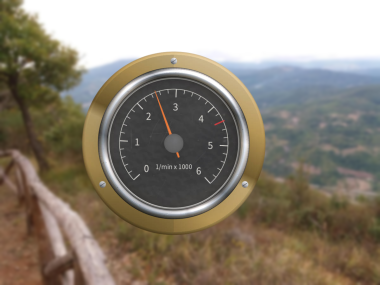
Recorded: 2500; rpm
